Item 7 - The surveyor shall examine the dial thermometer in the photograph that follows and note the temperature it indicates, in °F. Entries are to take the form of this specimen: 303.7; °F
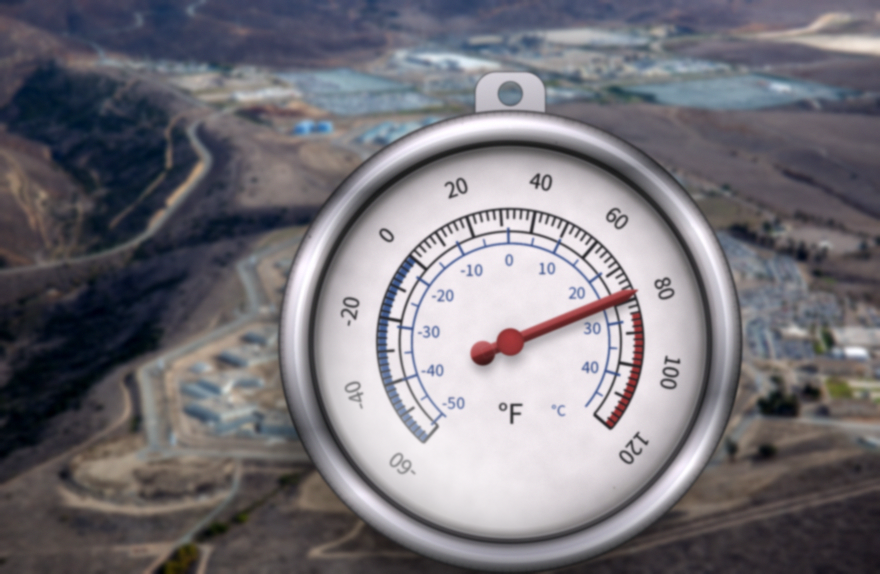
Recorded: 78; °F
